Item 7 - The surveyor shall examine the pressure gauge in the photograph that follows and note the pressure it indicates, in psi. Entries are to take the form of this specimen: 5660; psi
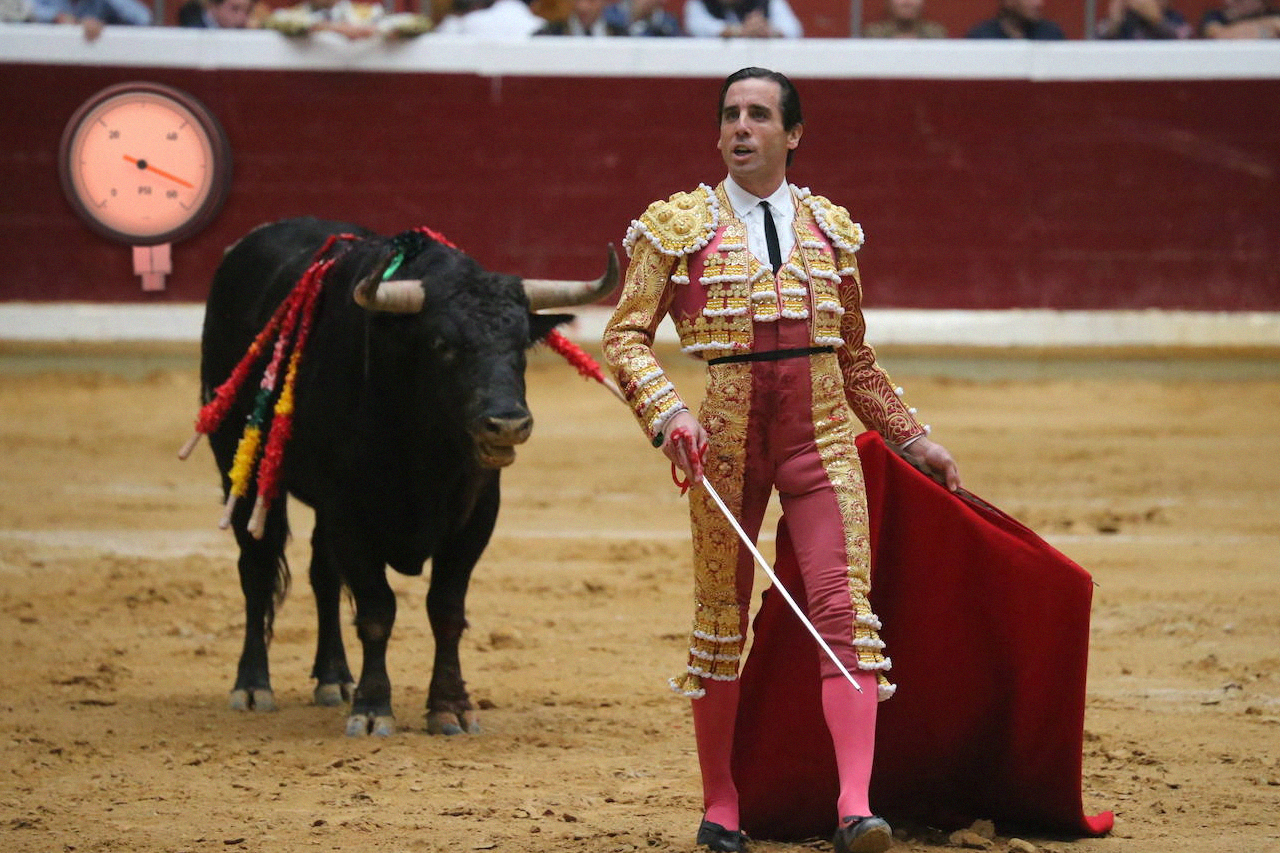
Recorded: 55; psi
